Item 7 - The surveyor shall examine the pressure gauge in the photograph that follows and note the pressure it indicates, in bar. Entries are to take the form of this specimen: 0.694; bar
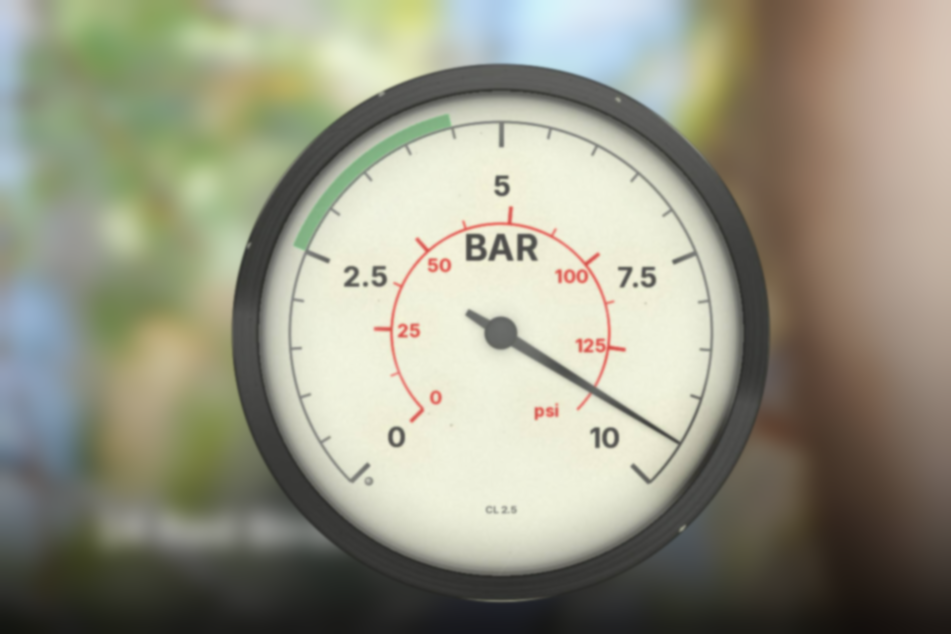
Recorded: 9.5; bar
